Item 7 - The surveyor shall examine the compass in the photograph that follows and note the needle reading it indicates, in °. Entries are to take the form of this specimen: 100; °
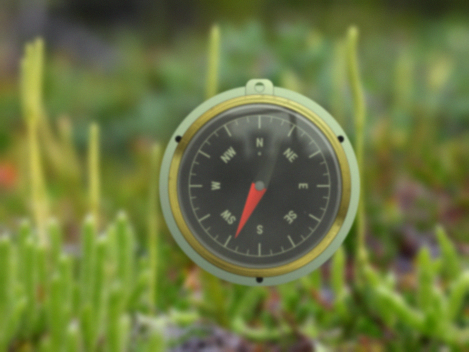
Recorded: 205; °
